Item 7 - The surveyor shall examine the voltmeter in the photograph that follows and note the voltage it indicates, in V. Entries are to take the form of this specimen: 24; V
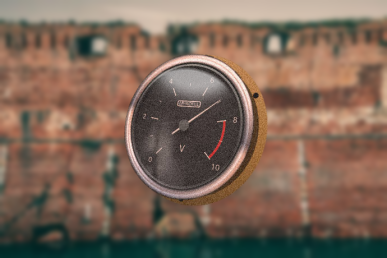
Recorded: 7; V
